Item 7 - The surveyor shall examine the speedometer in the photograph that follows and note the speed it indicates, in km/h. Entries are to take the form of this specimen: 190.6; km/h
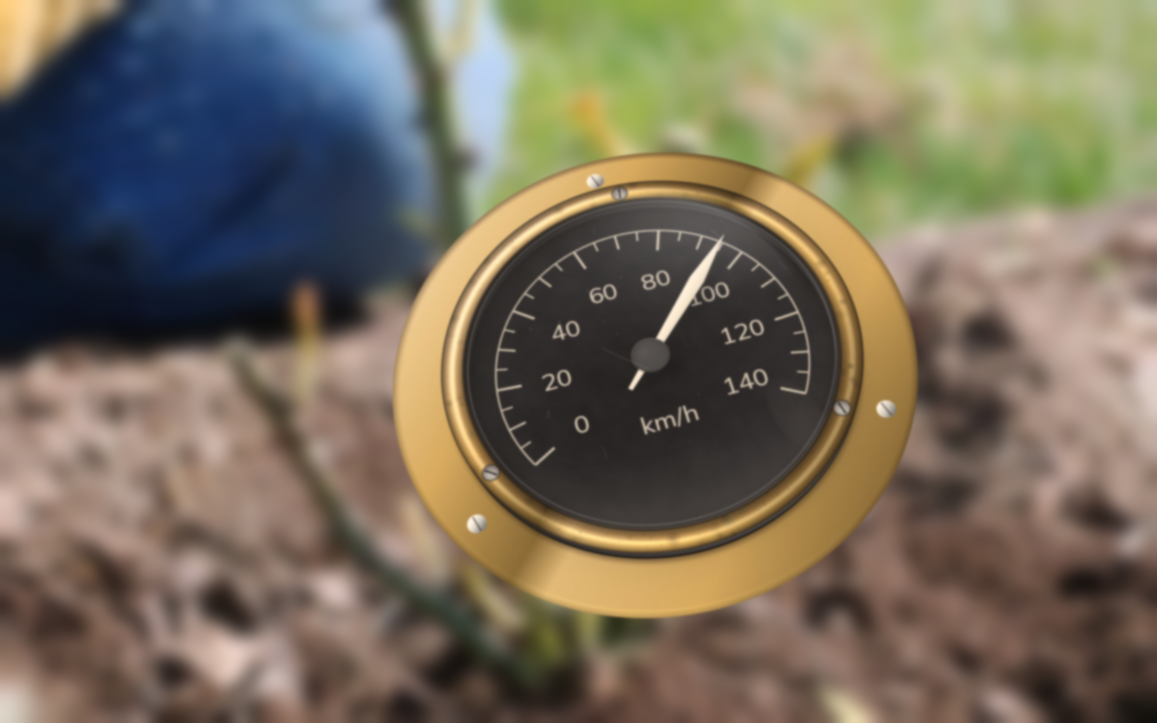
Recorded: 95; km/h
